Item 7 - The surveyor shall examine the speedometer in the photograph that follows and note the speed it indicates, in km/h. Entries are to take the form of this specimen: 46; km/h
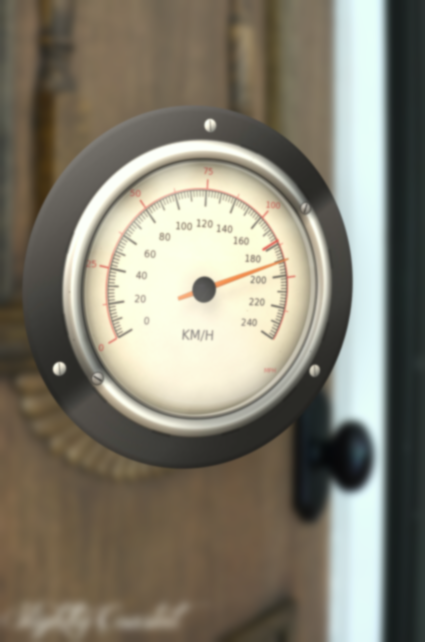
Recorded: 190; km/h
